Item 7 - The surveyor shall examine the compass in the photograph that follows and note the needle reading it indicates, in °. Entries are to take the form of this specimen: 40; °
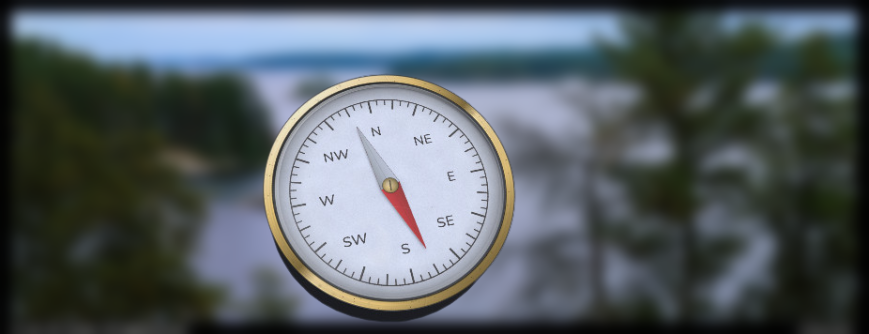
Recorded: 165; °
